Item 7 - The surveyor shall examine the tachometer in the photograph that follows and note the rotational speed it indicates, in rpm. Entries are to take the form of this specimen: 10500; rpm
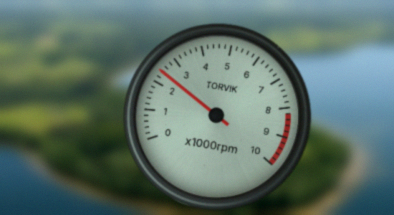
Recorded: 2400; rpm
